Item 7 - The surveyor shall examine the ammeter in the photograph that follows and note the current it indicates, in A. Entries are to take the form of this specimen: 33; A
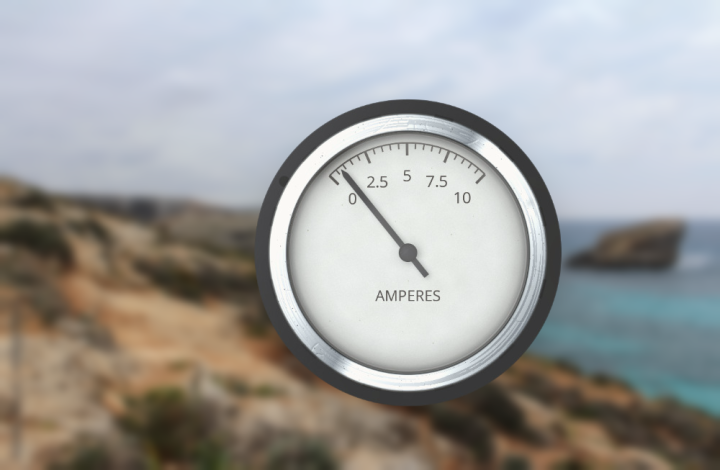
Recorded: 0.75; A
